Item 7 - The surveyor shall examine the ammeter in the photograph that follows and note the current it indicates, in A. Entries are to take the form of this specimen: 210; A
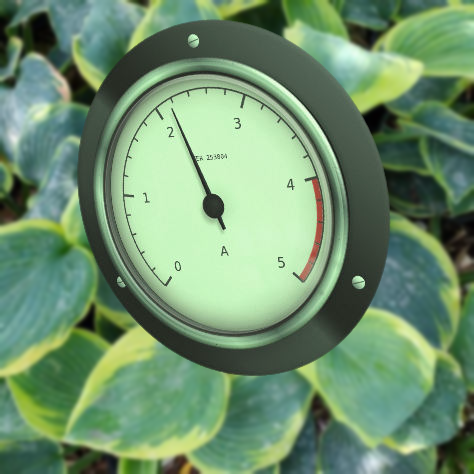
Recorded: 2.2; A
